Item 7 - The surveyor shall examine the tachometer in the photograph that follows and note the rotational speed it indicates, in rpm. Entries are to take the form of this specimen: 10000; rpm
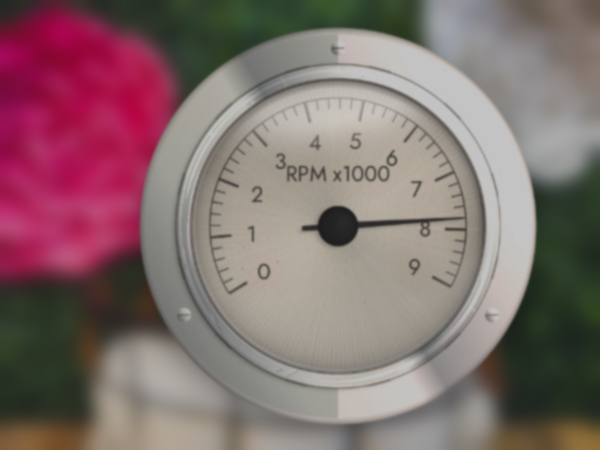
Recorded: 7800; rpm
